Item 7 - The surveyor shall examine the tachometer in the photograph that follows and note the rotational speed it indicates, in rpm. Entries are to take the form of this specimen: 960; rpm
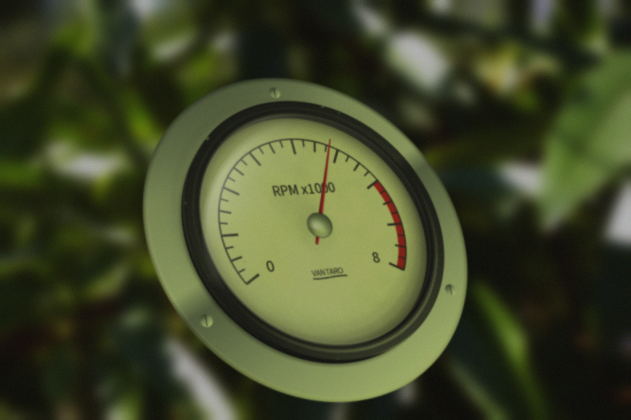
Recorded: 4750; rpm
